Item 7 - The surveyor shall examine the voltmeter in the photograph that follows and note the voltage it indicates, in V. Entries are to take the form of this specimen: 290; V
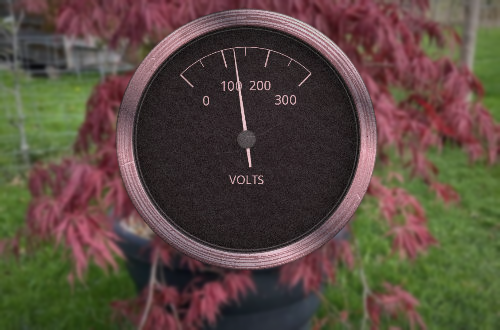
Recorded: 125; V
